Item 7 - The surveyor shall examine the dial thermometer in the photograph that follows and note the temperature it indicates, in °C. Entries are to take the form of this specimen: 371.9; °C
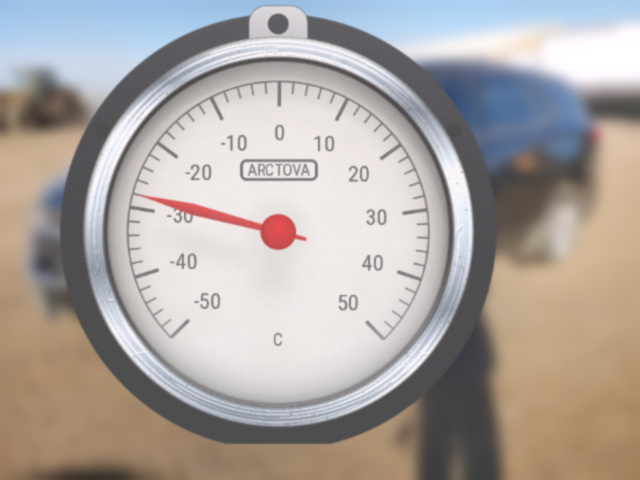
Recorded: -28; °C
